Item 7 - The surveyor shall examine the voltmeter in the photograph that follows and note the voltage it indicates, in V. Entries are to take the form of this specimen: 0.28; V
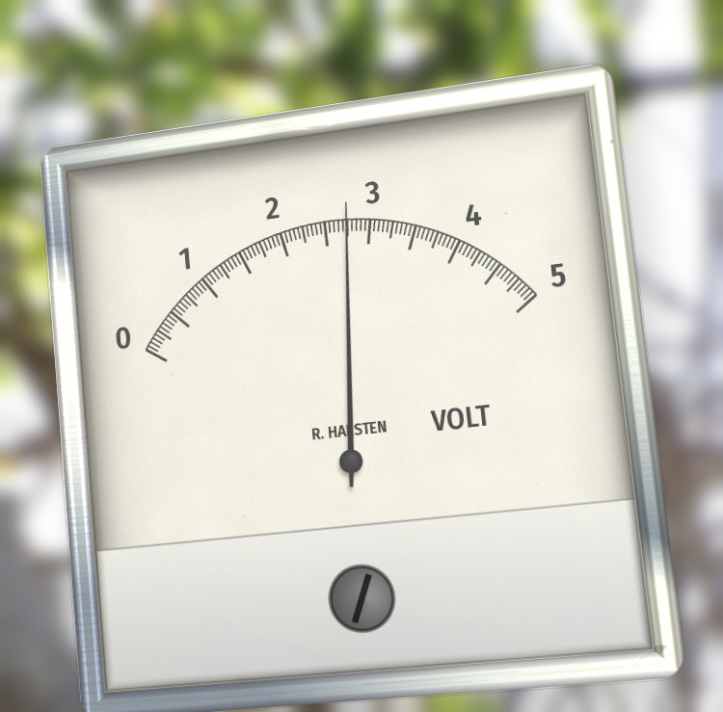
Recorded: 2.75; V
